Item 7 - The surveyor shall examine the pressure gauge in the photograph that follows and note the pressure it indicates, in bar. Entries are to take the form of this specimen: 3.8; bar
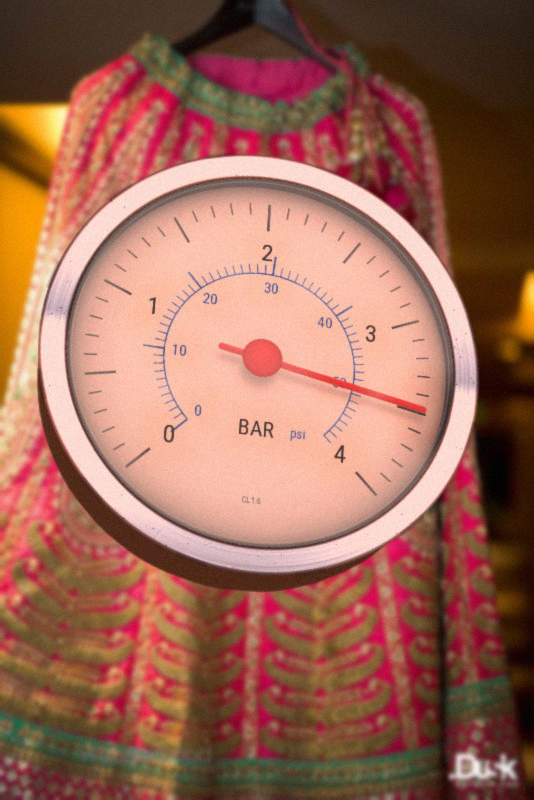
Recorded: 3.5; bar
